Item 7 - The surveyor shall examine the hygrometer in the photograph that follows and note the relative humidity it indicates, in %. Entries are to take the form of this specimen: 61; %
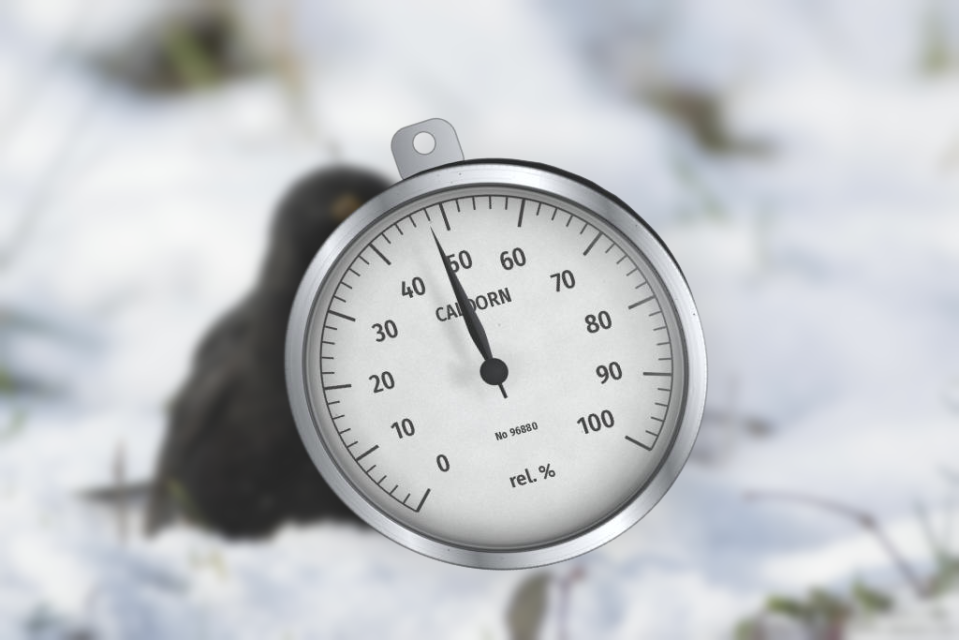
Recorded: 48; %
